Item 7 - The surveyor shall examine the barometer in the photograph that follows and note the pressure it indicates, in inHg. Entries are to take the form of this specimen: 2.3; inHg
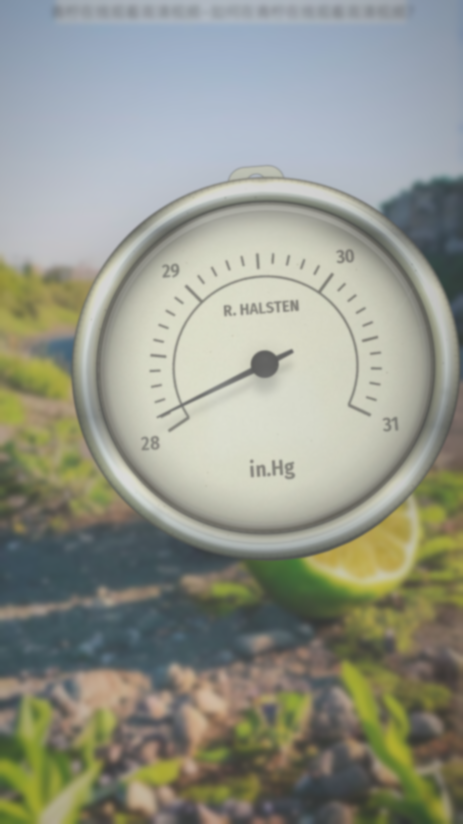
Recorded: 28.1; inHg
